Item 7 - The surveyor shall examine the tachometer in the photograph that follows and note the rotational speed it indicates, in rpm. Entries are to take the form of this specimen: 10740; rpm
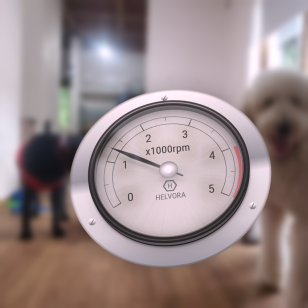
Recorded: 1250; rpm
